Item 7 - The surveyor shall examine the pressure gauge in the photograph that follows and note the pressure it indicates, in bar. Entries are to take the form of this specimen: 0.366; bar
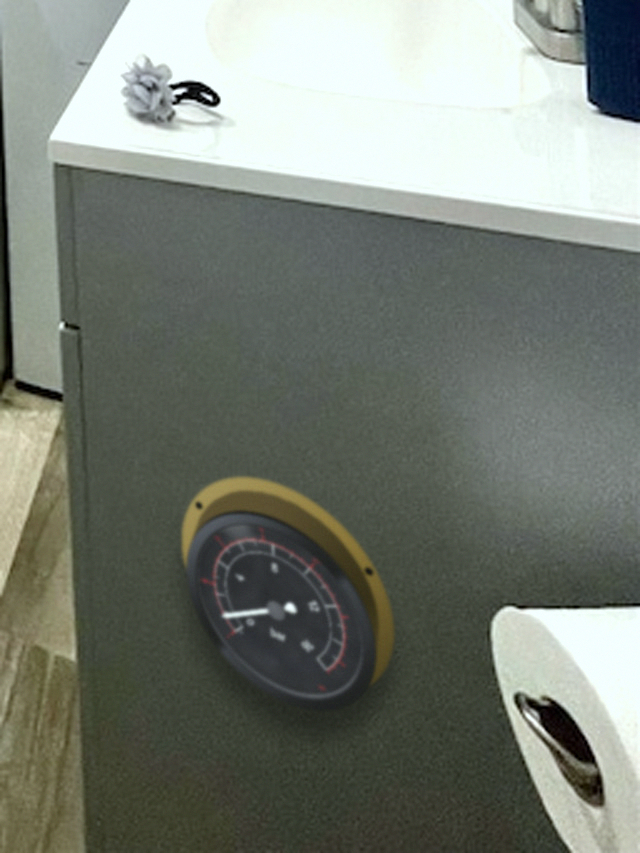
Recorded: 1; bar
